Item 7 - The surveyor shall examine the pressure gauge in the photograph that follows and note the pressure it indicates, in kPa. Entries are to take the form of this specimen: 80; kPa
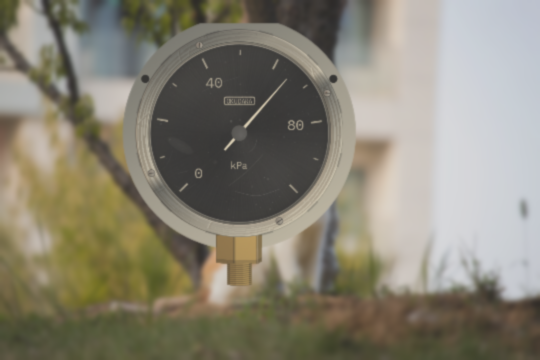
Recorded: 65; kPa
